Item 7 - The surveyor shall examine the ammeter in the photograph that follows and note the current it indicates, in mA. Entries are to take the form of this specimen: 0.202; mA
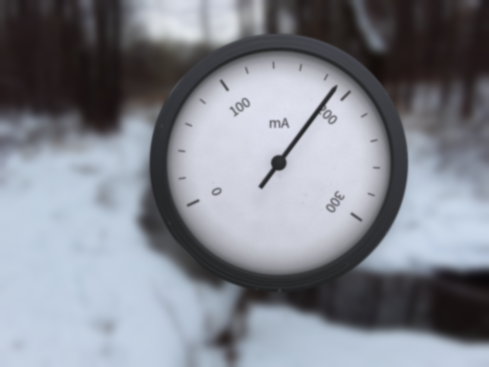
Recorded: 190; mA
